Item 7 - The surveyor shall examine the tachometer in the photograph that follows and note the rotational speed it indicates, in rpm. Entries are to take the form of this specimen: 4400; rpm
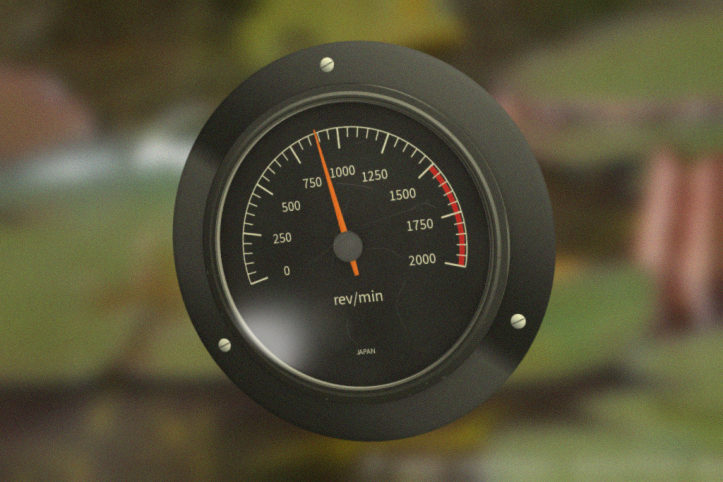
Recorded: 900; rpm
